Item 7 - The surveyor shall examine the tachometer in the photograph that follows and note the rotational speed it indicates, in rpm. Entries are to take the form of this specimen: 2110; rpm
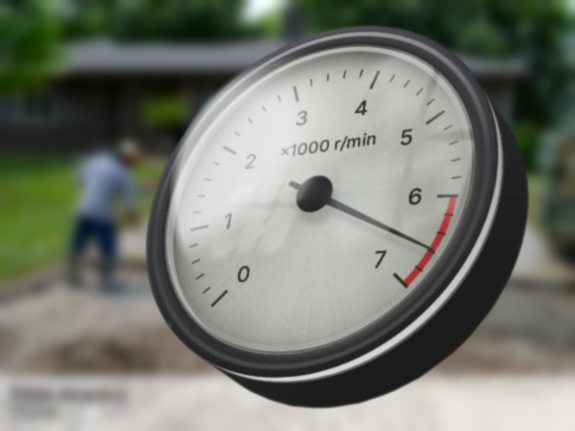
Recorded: 6600; rpm
